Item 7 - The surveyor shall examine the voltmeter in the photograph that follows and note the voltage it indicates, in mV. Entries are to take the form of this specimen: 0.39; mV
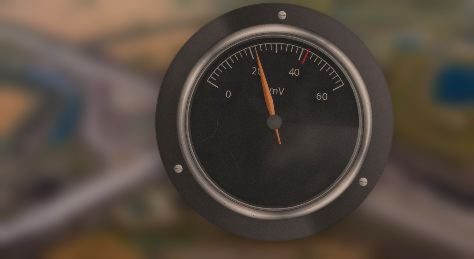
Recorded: 22; mV
